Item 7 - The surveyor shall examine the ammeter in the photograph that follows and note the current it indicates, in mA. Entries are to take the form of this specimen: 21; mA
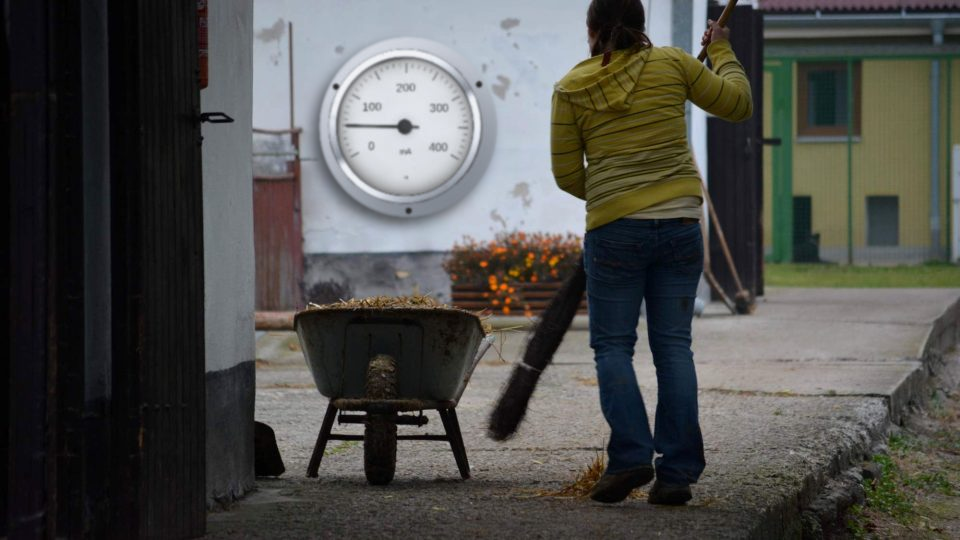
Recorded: 50; mA
